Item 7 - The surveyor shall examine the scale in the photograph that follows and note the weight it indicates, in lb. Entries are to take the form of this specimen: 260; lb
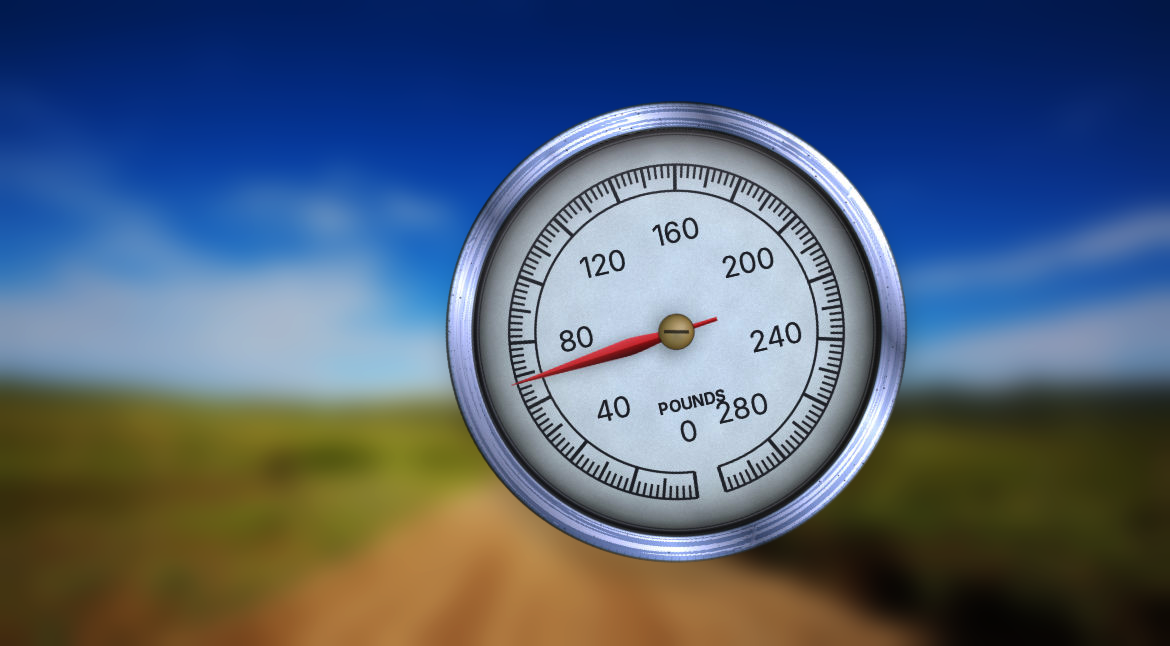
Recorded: 68; lb
